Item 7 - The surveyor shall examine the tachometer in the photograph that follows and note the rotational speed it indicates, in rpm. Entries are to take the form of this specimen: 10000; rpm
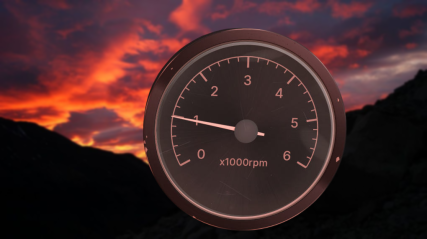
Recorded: 1000; rpm
